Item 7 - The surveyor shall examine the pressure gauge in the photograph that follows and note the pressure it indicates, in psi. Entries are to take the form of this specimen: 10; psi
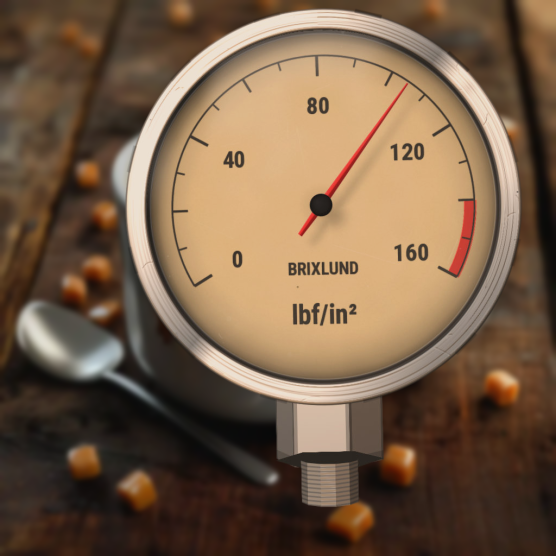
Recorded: 105; psi
